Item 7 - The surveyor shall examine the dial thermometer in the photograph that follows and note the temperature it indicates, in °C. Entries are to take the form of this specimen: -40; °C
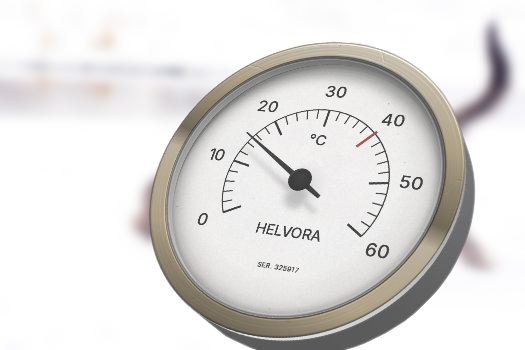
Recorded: 15; °C
